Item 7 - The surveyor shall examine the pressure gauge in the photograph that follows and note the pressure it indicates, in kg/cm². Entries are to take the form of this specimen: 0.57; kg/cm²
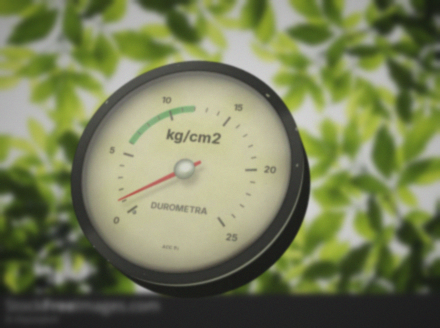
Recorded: 1; kg/cm²
